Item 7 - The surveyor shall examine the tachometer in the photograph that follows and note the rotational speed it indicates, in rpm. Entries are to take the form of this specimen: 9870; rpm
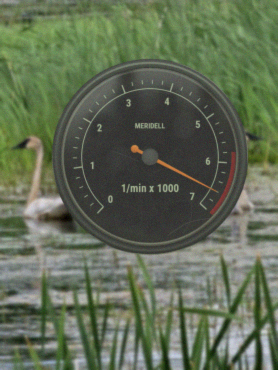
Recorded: 6600; rpm
